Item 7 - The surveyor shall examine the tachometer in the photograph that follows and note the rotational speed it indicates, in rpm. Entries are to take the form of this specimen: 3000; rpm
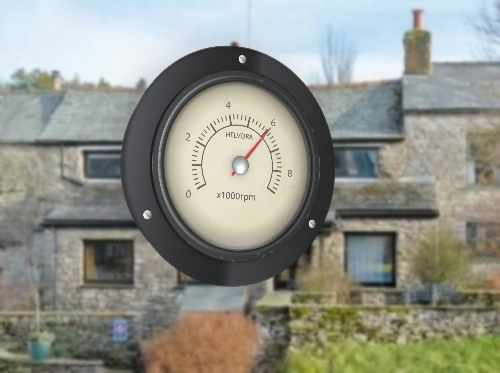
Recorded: 6000; rpm
